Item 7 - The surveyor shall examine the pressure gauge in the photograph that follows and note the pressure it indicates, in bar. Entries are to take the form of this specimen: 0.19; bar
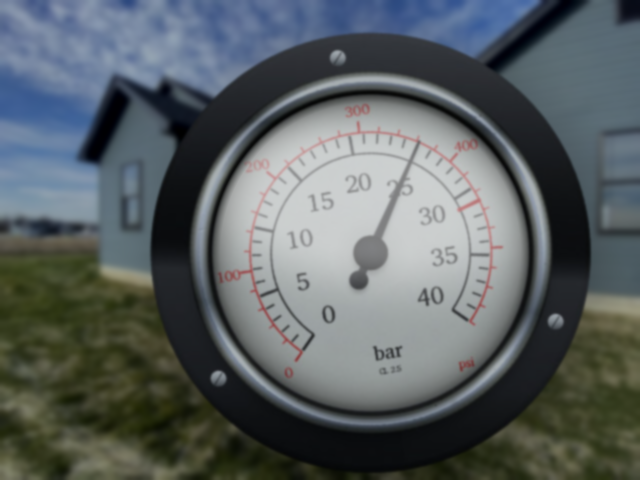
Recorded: 25; bar
